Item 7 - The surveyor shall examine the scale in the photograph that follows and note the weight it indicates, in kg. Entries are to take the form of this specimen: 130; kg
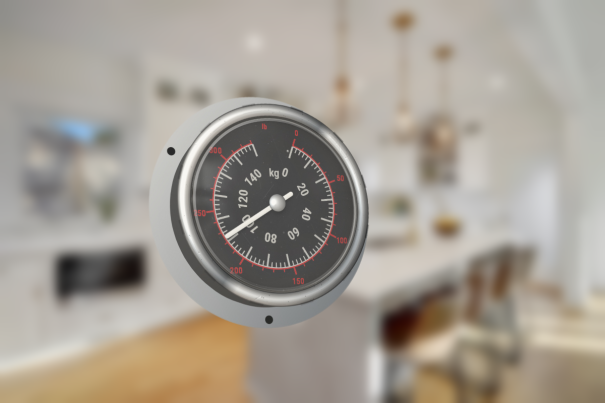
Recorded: 102; kg
